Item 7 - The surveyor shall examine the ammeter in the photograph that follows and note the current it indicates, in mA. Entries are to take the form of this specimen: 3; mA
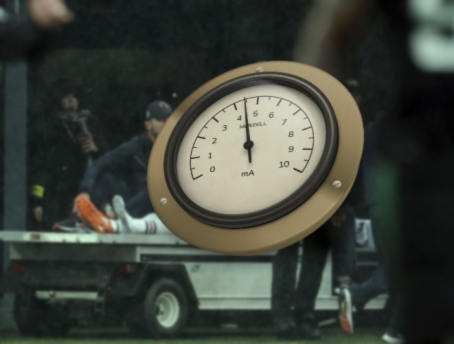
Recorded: 4.5; mA
